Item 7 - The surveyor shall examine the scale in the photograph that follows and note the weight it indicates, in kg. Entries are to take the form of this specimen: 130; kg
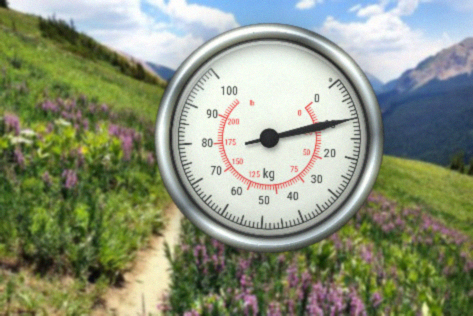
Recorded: 10; kg
